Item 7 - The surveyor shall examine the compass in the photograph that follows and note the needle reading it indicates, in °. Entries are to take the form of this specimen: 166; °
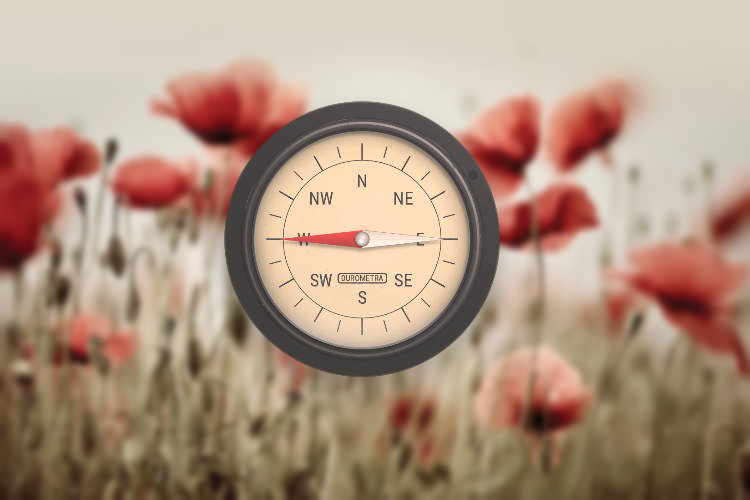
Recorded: 270; °
